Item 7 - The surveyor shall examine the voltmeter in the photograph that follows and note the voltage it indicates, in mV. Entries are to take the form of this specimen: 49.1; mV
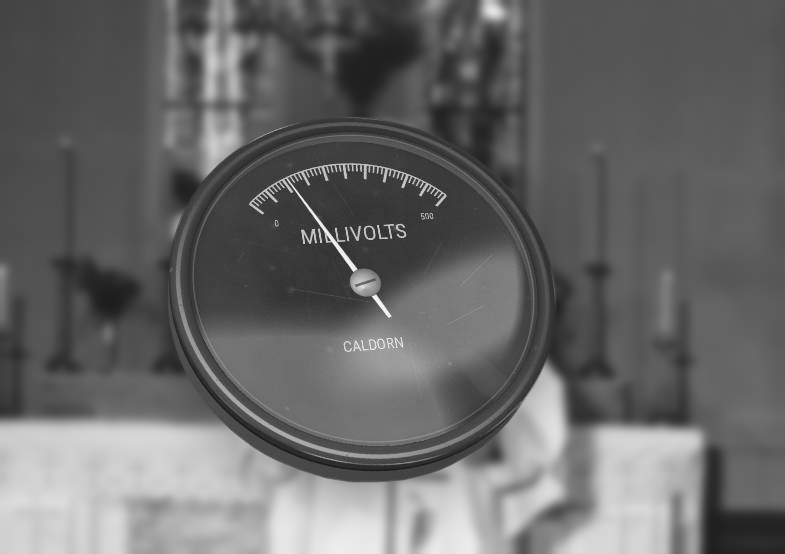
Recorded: 100; mV
